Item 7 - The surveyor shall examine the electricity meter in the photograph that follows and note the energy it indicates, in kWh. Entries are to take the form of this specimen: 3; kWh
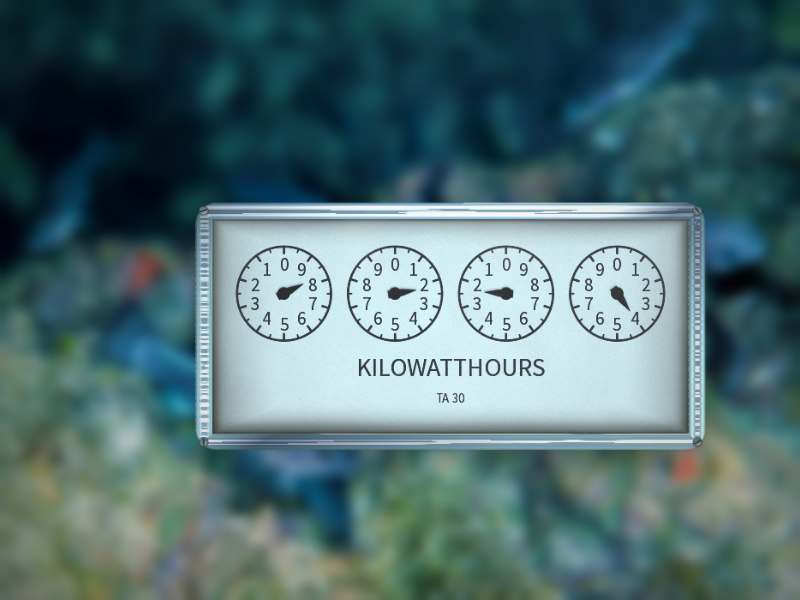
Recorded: 8224; kWh
